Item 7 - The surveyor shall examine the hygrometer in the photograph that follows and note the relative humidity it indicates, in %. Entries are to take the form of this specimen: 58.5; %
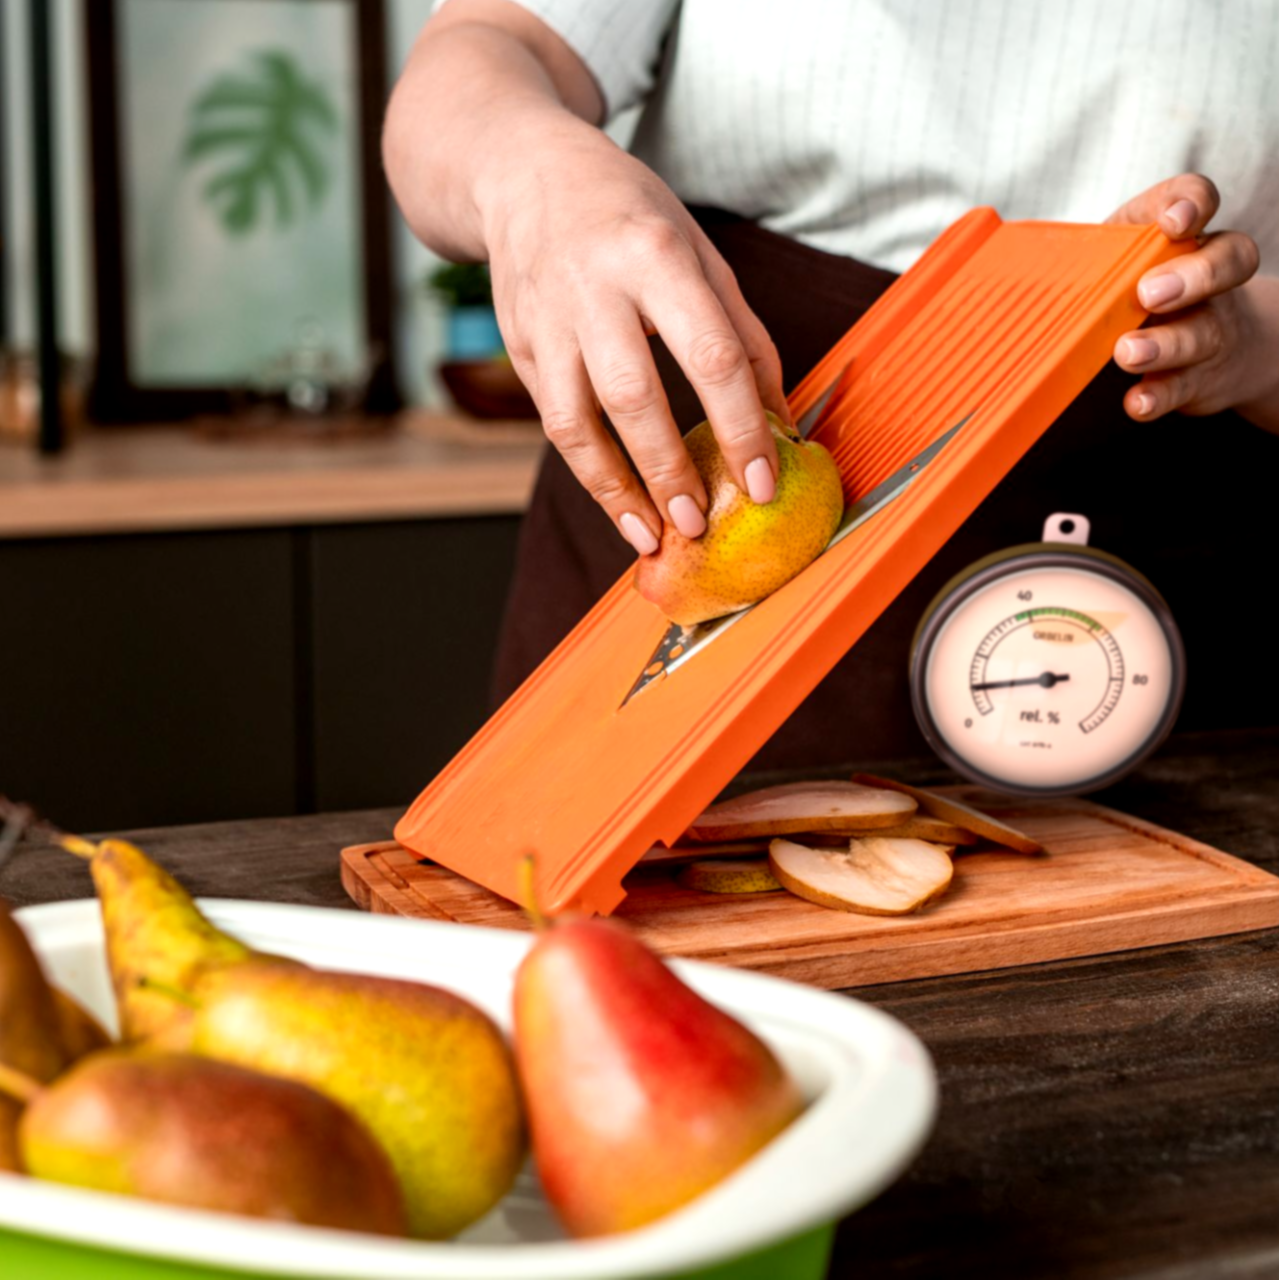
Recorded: 10; %
